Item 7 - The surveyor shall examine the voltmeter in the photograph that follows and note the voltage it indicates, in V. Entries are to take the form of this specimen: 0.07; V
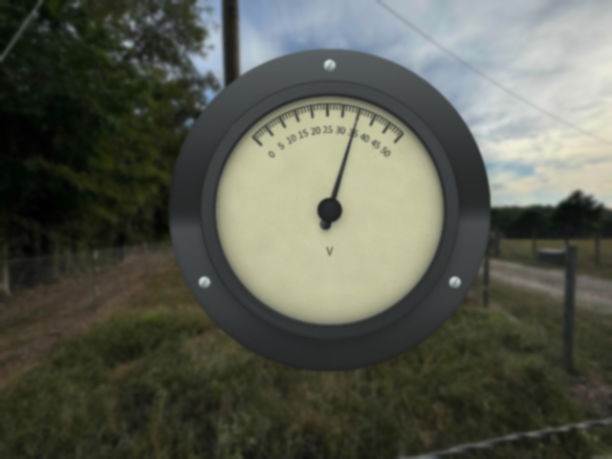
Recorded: 35; V
